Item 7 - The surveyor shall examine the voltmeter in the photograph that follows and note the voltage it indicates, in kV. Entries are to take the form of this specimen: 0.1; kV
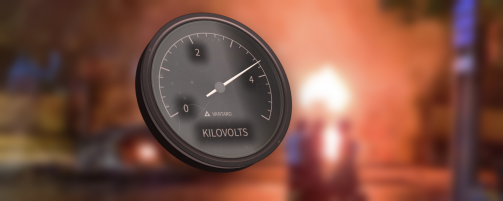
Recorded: 3.7; kV
